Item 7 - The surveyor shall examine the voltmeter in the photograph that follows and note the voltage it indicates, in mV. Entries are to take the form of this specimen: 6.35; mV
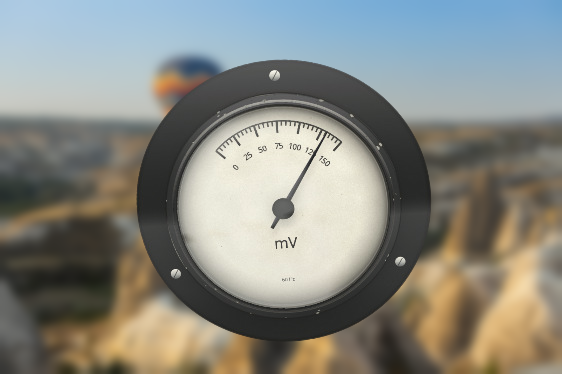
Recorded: 130; mV
